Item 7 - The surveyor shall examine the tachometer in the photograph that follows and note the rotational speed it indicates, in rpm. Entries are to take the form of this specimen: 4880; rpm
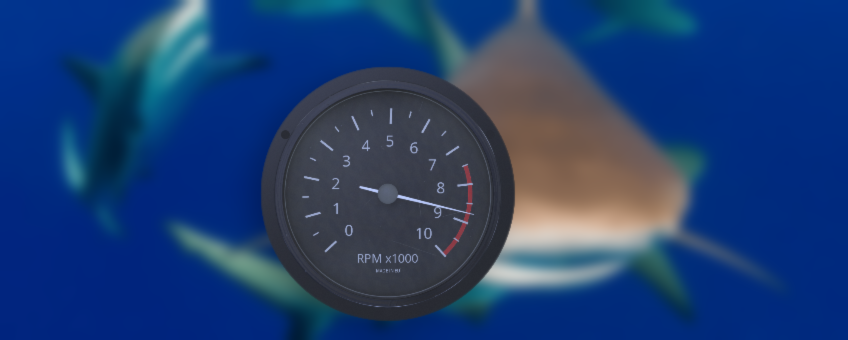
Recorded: 8750; rpm
